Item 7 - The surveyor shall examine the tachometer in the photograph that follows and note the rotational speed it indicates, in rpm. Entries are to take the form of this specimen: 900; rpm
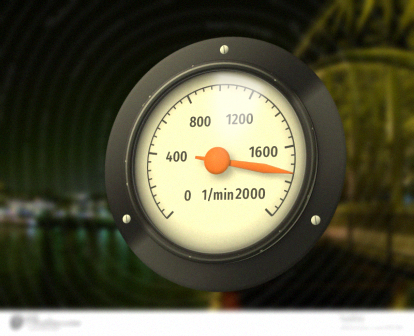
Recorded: 1750; rpm
